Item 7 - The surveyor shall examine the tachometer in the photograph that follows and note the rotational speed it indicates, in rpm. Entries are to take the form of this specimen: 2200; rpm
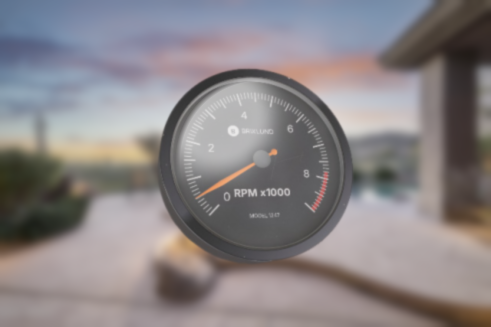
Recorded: 500; rpm
